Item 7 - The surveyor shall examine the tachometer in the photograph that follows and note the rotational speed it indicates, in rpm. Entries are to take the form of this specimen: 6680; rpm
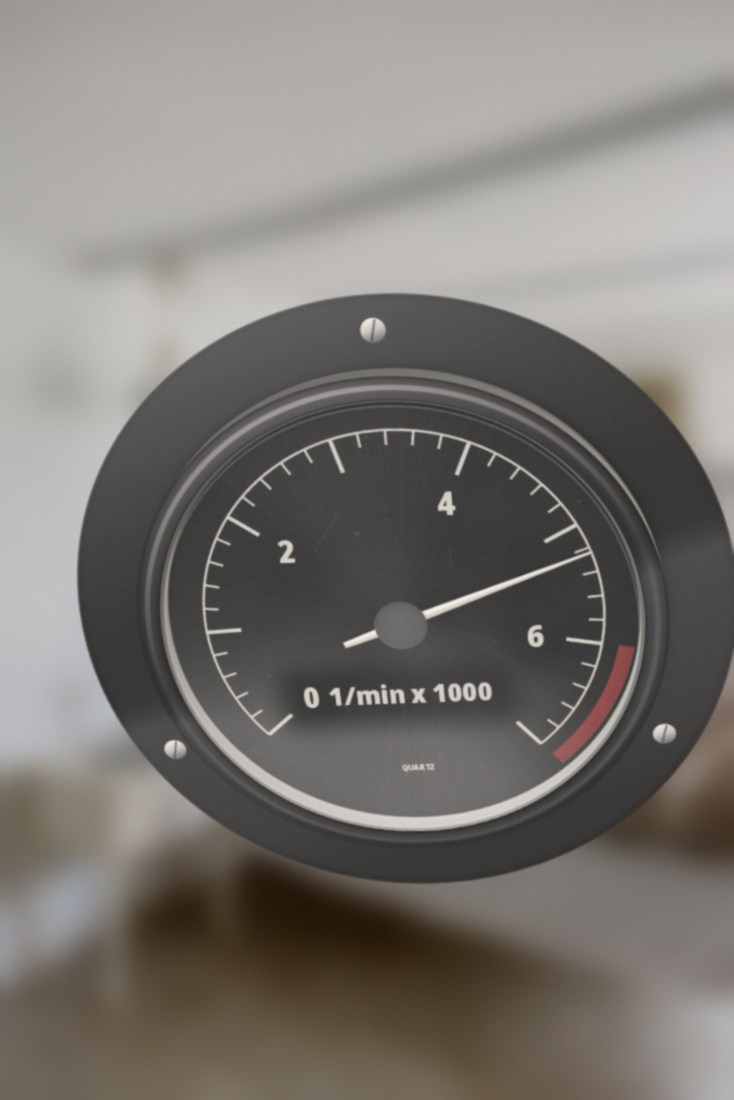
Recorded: 5200; rpm
